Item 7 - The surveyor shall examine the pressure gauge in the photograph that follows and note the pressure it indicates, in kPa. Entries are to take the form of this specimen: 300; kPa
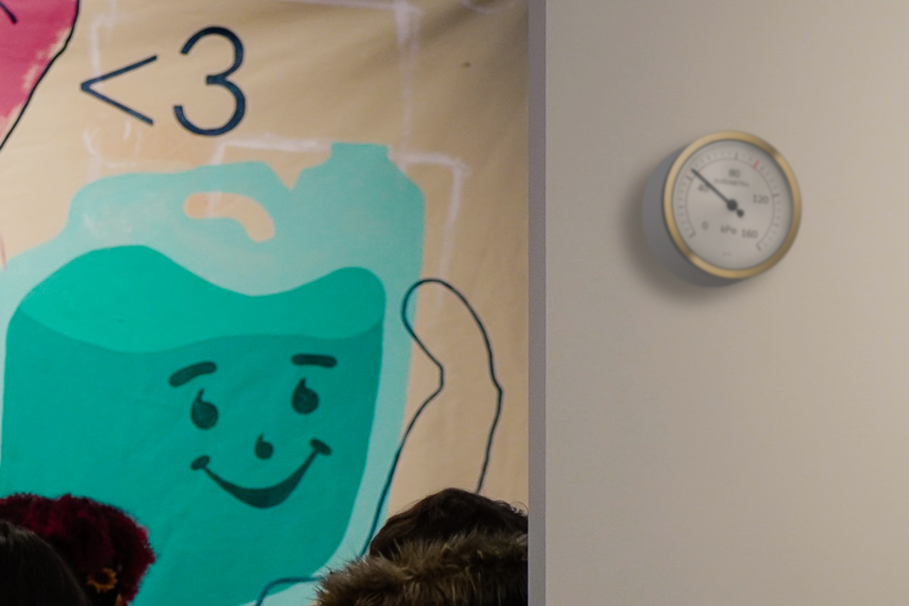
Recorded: 45; kPa
